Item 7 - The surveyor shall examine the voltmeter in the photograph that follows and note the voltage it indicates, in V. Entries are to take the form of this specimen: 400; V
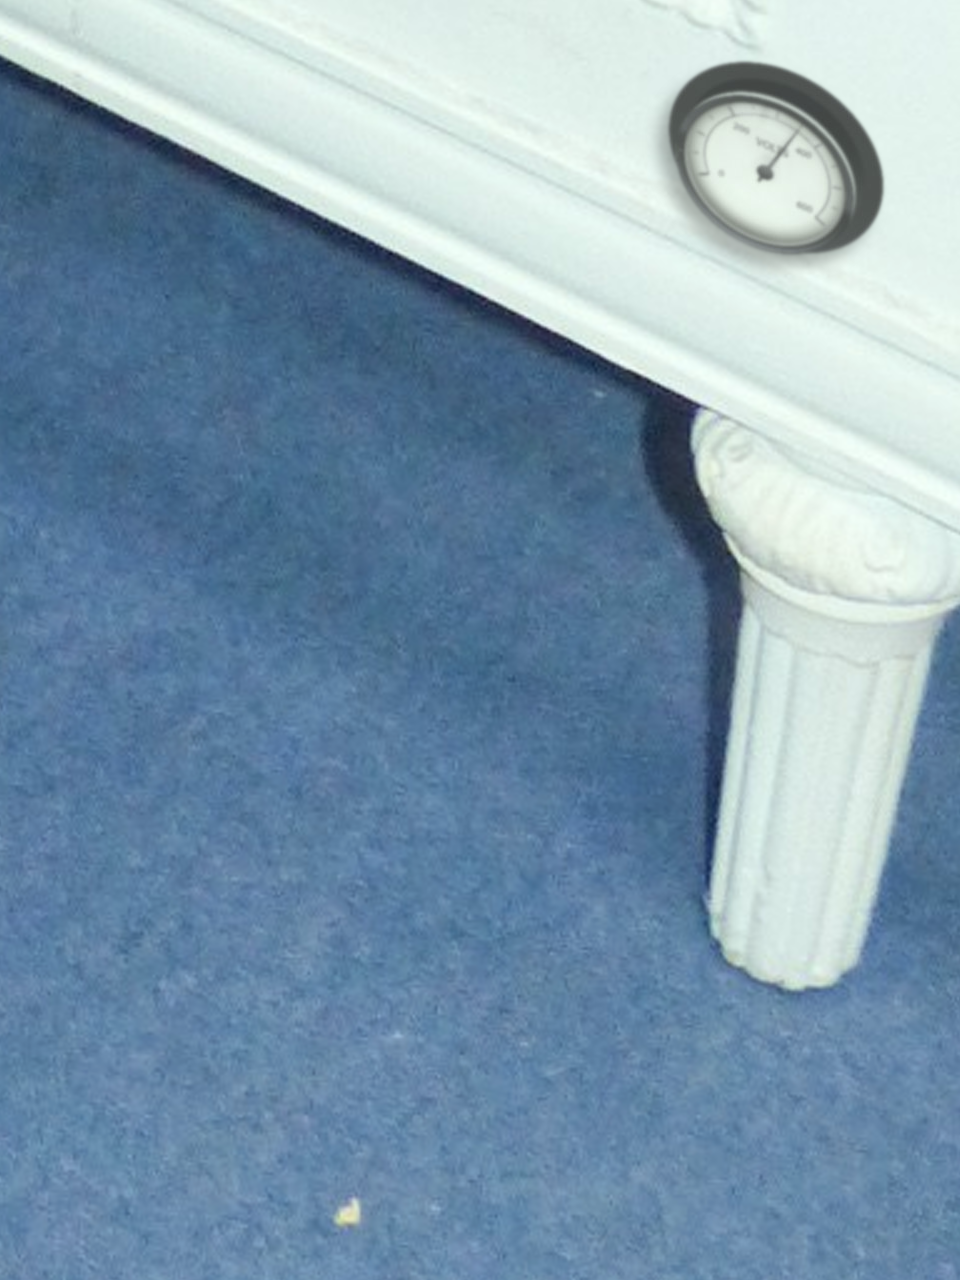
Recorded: 350; V
